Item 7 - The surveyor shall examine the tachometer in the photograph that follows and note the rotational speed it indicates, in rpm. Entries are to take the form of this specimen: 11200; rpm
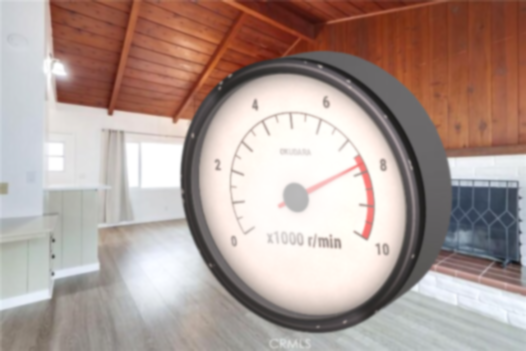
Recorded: 7750; rpm
